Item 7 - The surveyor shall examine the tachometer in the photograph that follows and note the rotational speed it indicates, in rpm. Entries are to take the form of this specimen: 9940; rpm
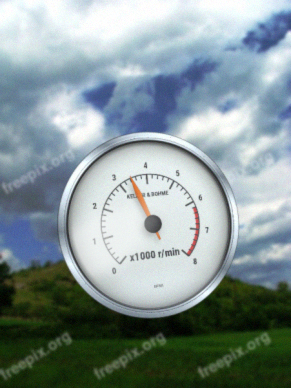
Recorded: 3400; rpm
